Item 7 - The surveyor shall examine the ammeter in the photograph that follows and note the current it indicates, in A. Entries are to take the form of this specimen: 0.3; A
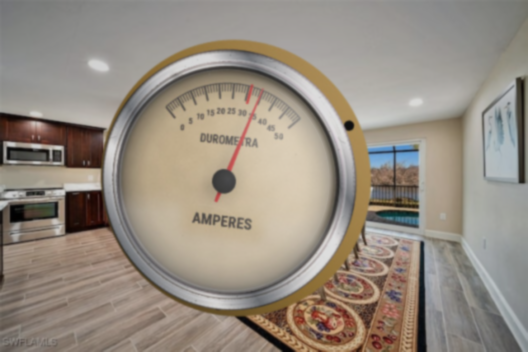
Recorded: 35; A
